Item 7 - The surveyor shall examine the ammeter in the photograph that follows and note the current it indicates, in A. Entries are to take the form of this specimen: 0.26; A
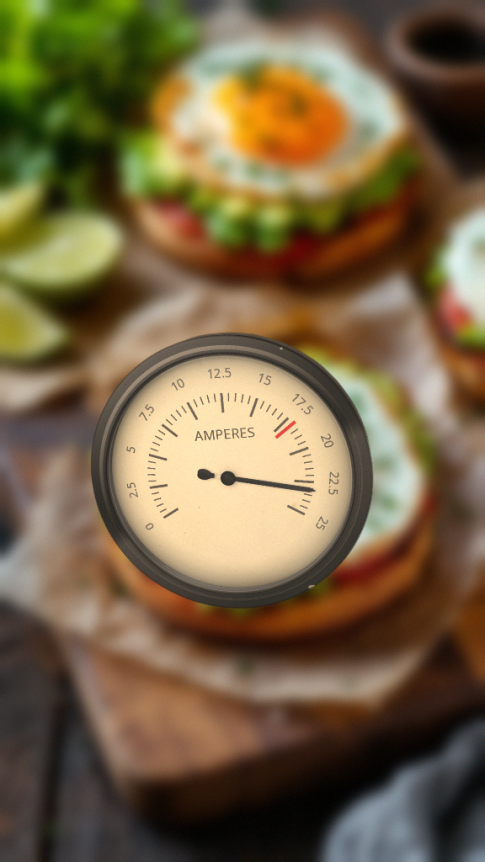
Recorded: 23; A
